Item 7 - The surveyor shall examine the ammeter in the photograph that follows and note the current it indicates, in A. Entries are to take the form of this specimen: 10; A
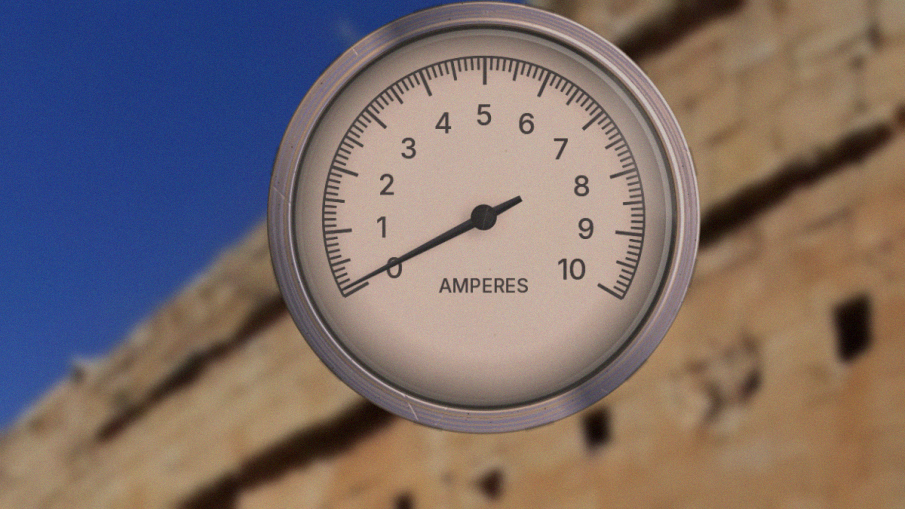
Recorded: 0.1; A
